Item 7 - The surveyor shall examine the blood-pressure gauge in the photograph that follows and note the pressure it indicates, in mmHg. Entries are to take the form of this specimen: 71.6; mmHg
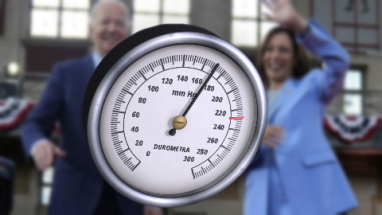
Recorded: 170; mmHg
